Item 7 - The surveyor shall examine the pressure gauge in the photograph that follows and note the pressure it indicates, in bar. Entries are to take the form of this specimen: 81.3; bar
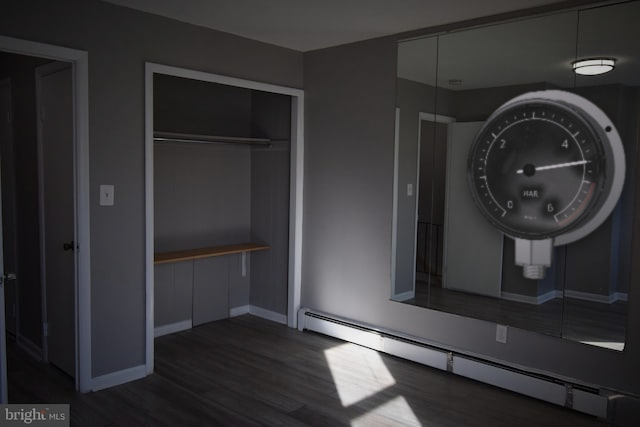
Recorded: 4.6; bar
